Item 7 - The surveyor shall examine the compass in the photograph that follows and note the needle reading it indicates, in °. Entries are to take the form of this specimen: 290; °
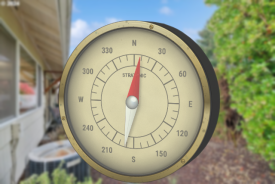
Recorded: 10; °
